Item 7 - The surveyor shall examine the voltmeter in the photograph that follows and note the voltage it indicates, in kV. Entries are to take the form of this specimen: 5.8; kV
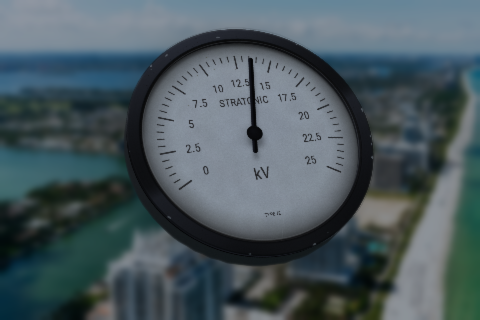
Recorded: 13.5; kV
